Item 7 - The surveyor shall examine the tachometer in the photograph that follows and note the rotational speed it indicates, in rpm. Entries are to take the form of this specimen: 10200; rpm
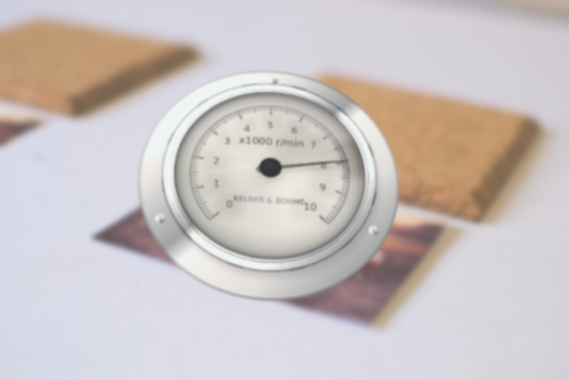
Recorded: 8000; rpm
